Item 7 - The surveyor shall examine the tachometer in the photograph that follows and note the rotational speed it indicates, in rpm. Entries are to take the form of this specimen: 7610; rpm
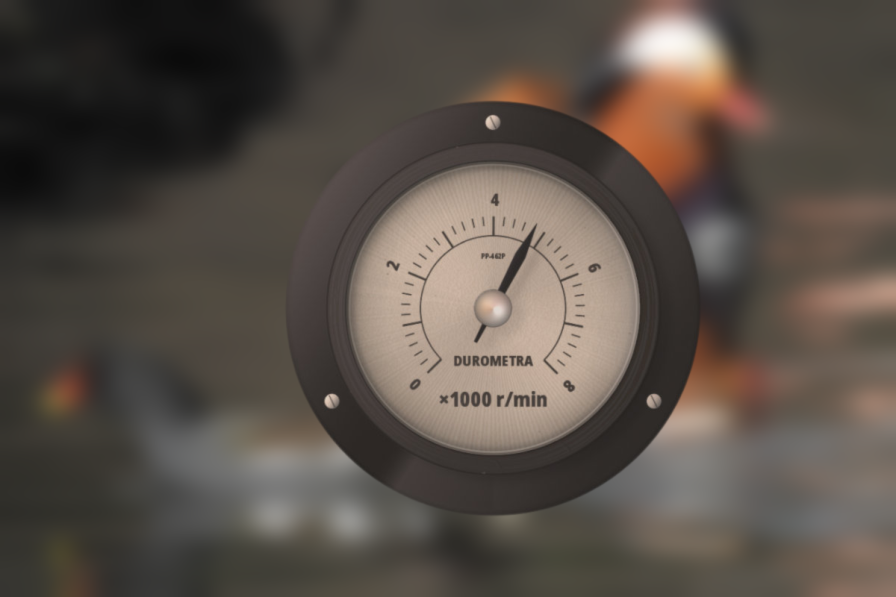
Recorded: 4800; rpm
